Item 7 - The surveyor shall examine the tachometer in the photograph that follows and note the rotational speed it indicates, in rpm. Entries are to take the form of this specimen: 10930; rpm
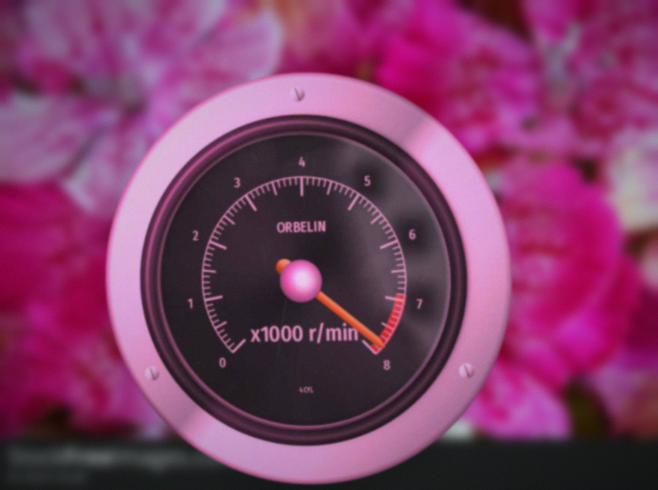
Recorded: 7800; rpm
